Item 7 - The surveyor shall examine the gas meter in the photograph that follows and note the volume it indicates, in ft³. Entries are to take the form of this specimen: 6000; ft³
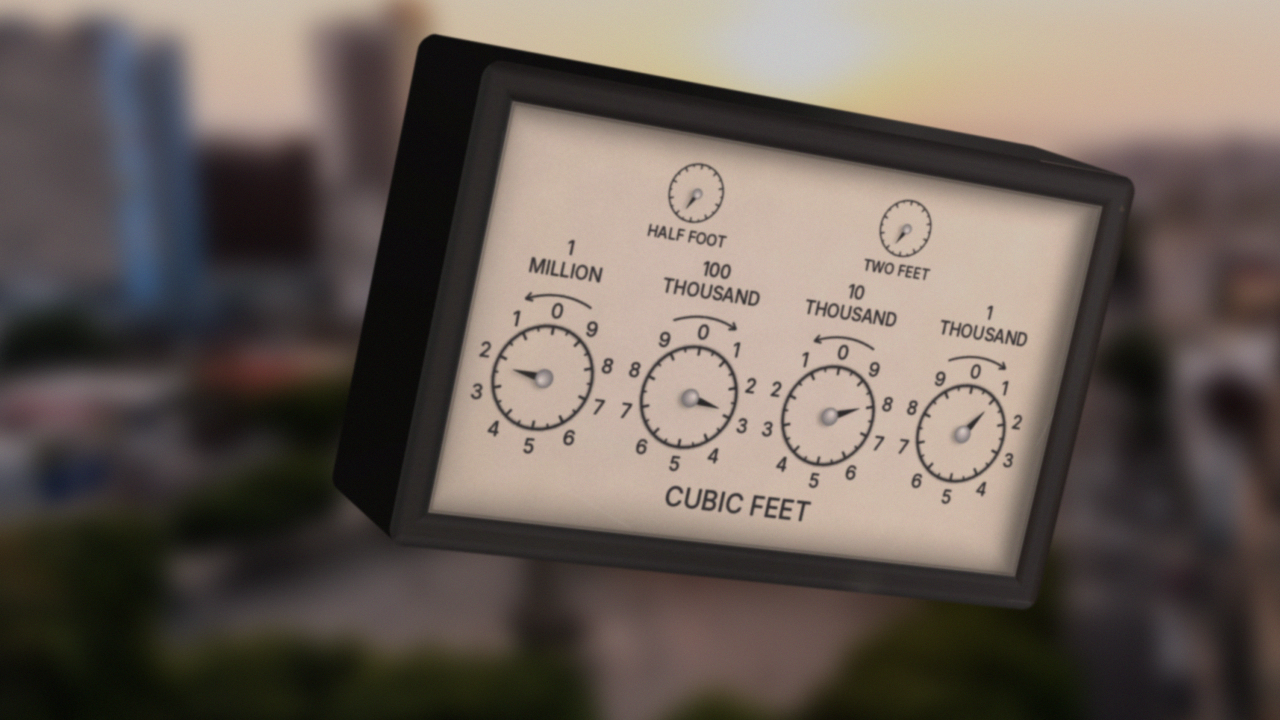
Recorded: 228100; ft³
